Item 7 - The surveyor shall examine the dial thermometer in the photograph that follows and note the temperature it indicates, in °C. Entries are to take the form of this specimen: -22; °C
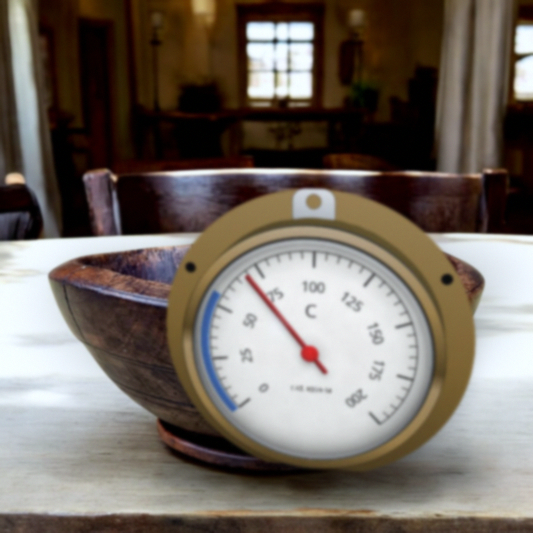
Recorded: 70; °C
